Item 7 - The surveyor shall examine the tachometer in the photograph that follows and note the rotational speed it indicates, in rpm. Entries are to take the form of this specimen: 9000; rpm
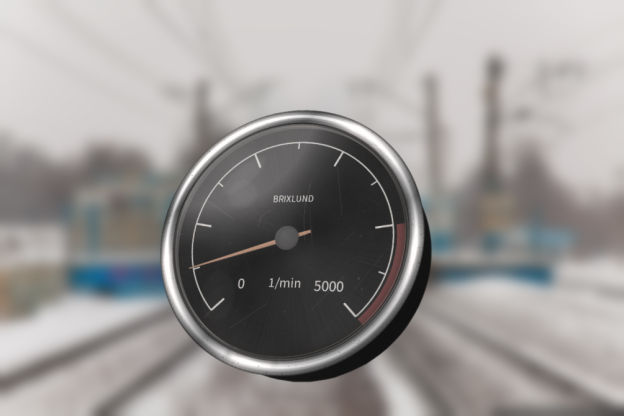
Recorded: 500; rpm
